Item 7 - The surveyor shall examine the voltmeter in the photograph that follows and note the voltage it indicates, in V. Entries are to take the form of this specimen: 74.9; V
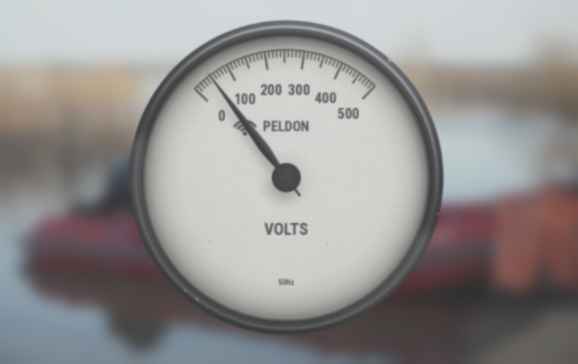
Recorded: 50; V
